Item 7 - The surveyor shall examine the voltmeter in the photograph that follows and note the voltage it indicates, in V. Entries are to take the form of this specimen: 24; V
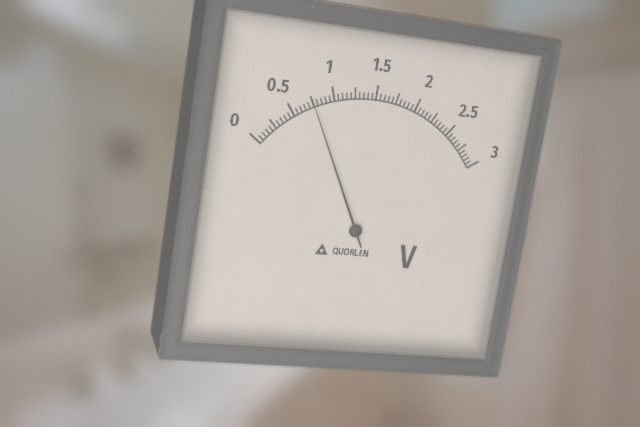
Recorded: 0.75; V
